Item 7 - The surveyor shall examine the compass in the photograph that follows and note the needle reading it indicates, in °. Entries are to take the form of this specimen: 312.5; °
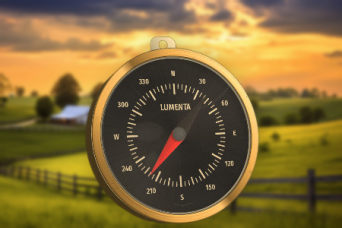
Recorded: 220; °
